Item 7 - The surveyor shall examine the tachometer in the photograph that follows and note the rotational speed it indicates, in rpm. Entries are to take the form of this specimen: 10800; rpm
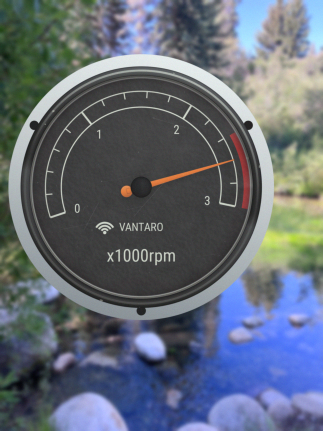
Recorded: 2600; rpm
